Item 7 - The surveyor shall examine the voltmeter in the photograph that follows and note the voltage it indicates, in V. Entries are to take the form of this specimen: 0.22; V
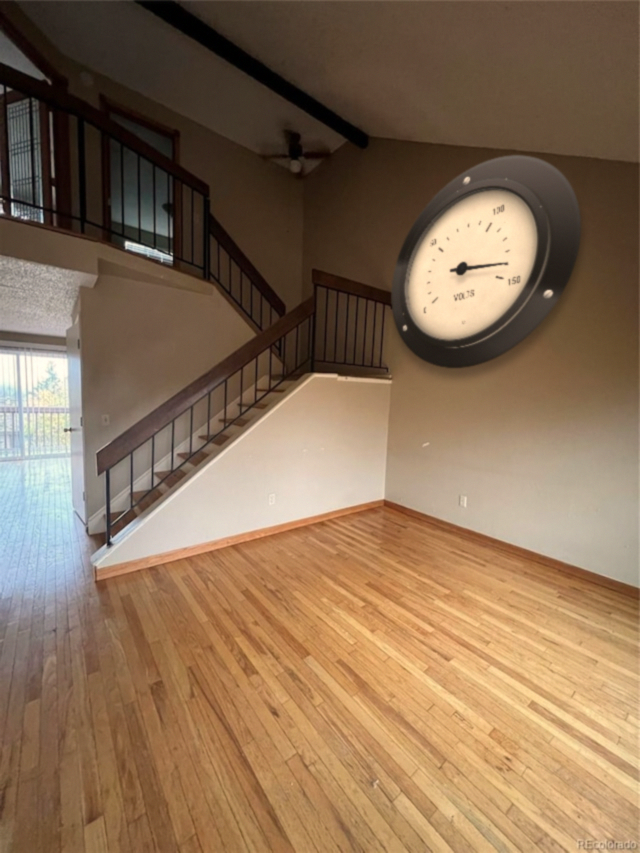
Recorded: 140; V
